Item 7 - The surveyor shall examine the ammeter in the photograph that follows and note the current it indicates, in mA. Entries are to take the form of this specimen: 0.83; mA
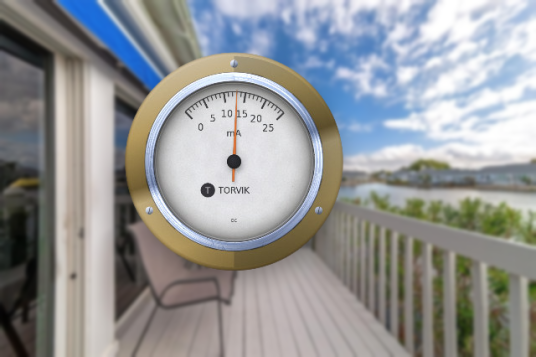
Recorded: 13; mA
